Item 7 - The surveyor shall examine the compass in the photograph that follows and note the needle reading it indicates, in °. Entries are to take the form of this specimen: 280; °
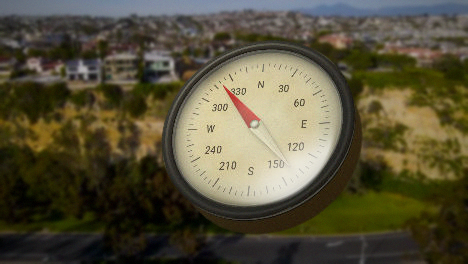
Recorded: 320; °
